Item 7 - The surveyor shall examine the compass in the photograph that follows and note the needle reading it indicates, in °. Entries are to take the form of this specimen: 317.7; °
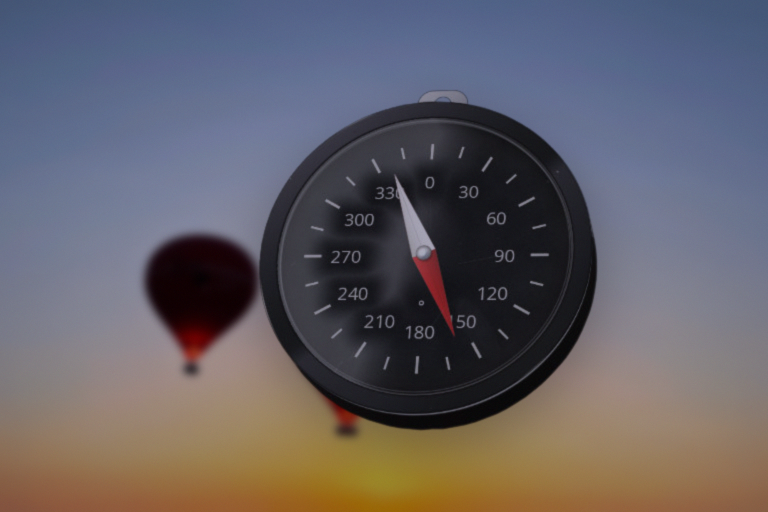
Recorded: 157.5; °
